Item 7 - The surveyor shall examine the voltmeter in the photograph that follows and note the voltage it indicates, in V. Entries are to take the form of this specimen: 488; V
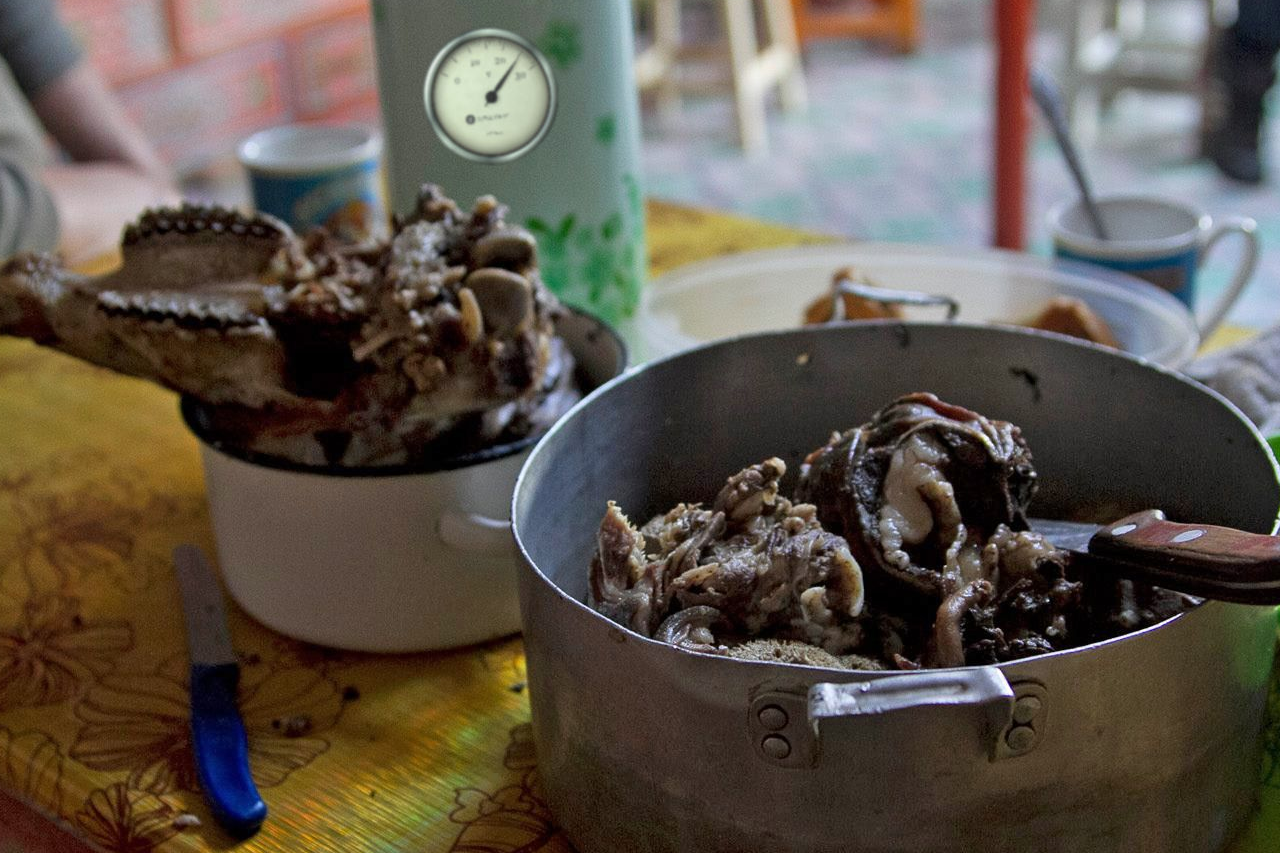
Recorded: 25; V
